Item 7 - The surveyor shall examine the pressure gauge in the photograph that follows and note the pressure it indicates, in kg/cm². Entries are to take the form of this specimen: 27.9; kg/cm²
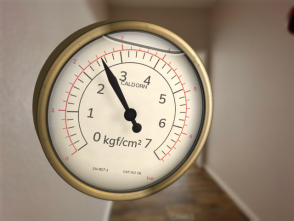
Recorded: 2.5; kg/cm²
